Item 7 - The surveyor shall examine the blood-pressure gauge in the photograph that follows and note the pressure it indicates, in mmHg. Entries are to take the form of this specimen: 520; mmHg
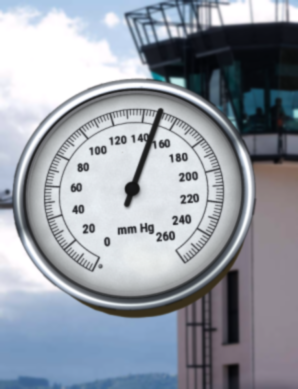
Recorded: 150; mmHg
